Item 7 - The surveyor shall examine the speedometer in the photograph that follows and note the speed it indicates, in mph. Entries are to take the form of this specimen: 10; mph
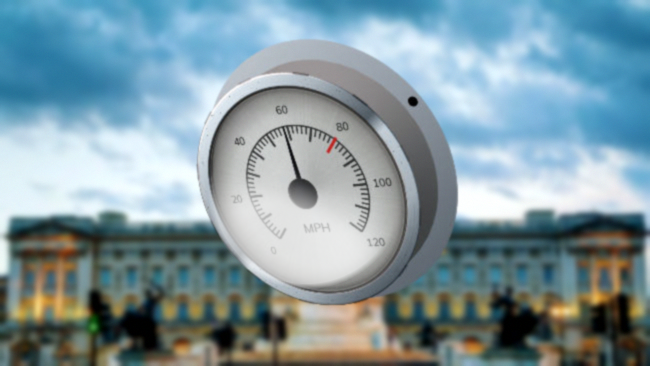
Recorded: 60; mph
